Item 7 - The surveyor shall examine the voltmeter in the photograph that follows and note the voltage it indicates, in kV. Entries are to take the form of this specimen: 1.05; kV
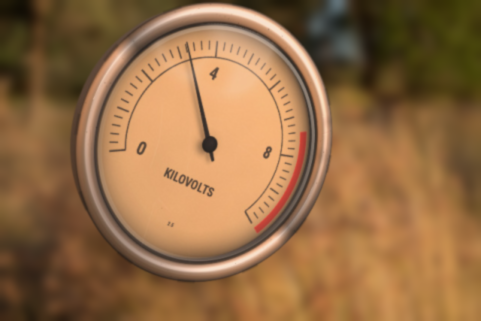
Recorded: 3.2; kV
